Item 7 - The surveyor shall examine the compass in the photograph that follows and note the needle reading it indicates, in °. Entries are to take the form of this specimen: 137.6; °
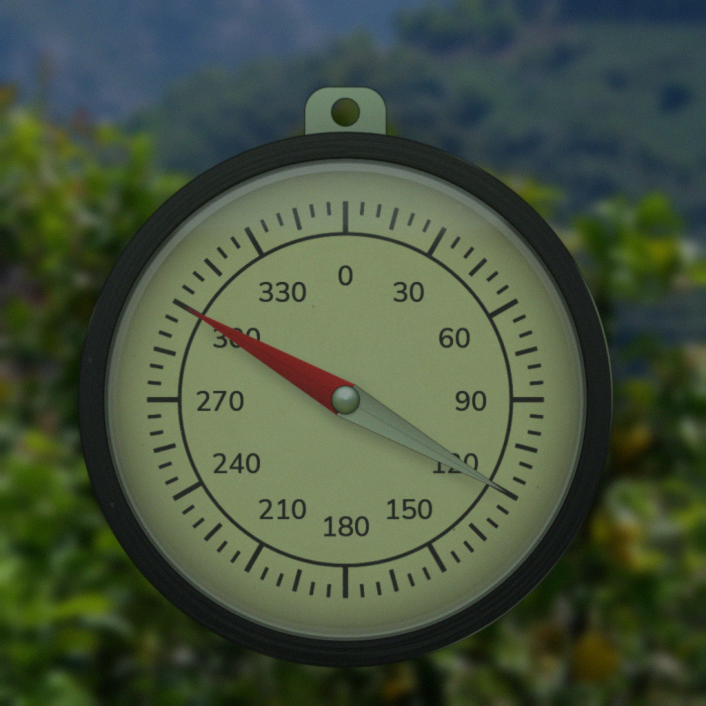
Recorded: 300; °
